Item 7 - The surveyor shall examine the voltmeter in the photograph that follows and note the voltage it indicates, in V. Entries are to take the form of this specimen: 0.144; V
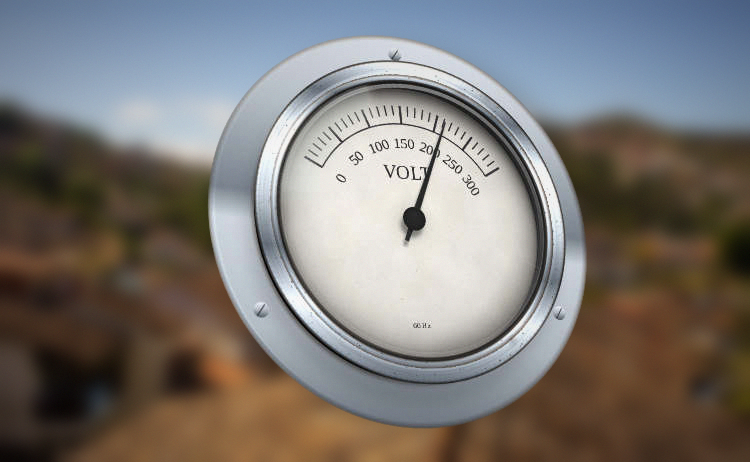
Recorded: 210; V
